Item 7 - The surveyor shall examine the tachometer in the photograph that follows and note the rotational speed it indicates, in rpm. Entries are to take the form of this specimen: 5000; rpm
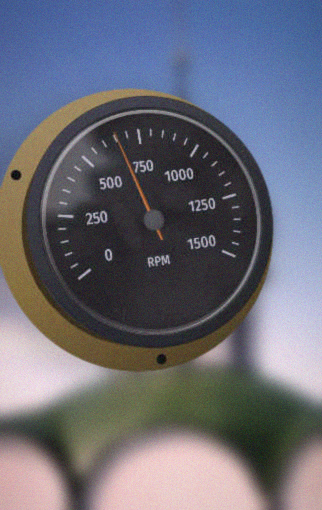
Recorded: 650; rpm
